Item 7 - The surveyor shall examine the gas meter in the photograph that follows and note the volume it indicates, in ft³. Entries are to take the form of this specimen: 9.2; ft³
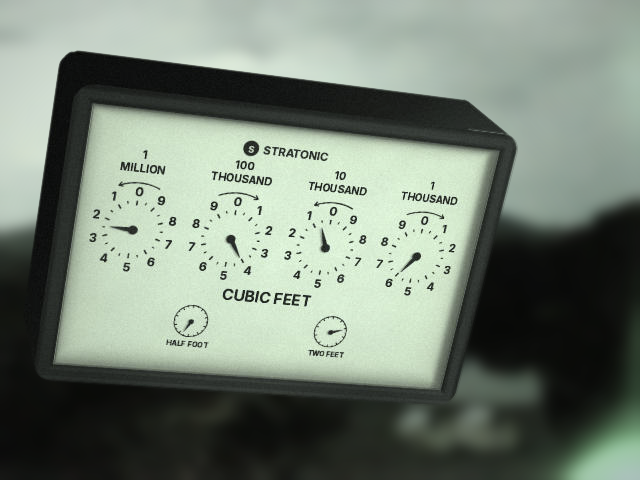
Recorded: 240600; ft³
